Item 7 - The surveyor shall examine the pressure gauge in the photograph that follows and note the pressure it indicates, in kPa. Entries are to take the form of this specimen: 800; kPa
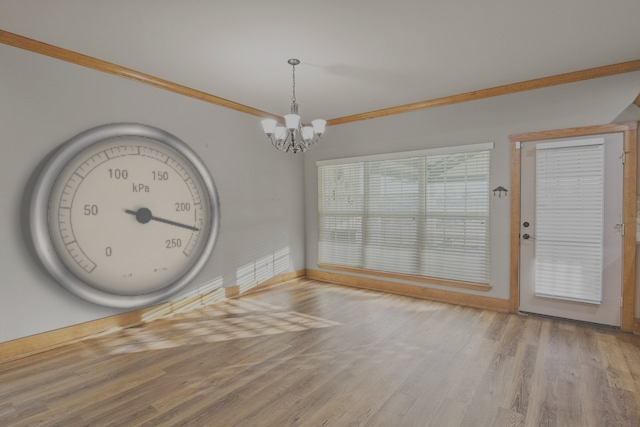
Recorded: 225; kPa
